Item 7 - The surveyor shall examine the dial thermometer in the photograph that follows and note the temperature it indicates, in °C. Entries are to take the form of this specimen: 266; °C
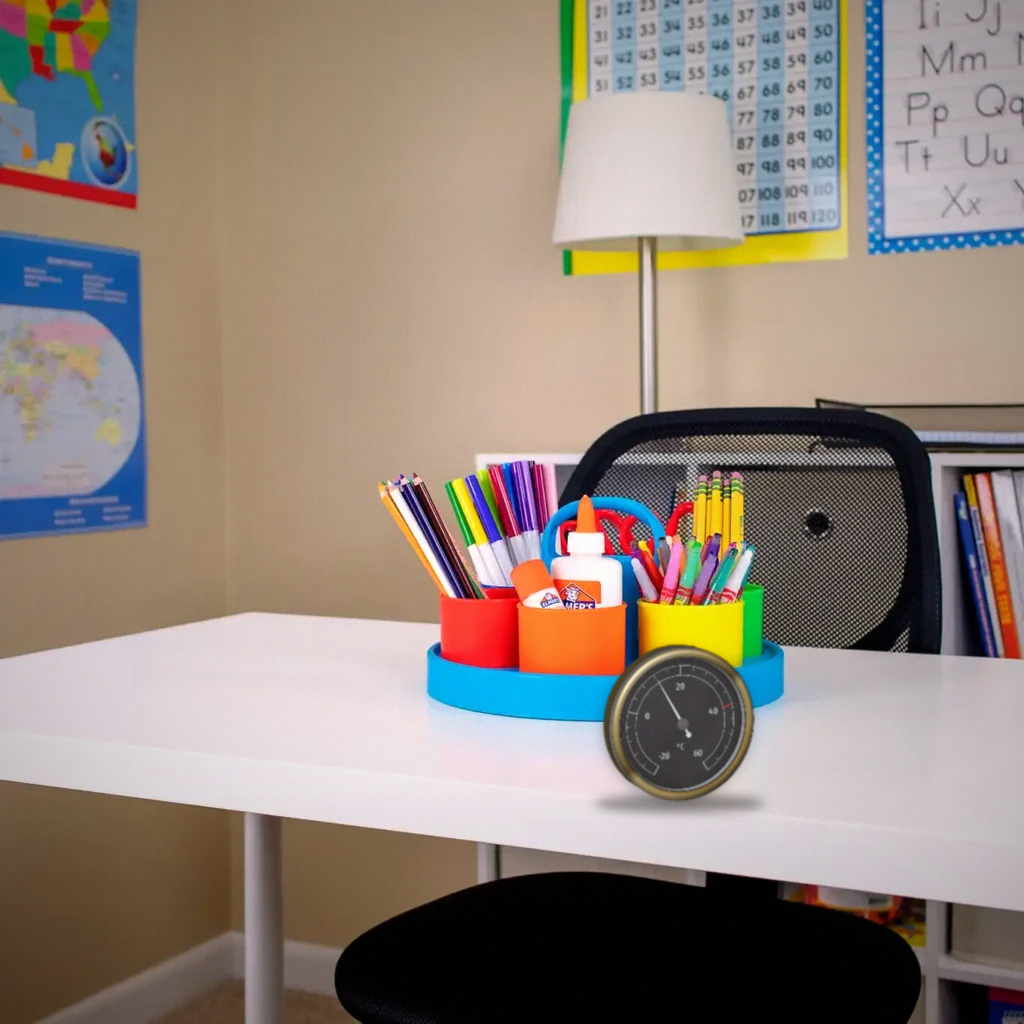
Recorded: 12; °C
